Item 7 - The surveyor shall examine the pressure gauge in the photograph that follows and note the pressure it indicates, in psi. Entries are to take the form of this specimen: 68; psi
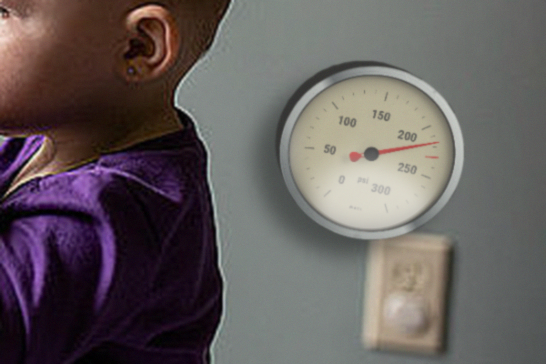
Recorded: 215; psi
